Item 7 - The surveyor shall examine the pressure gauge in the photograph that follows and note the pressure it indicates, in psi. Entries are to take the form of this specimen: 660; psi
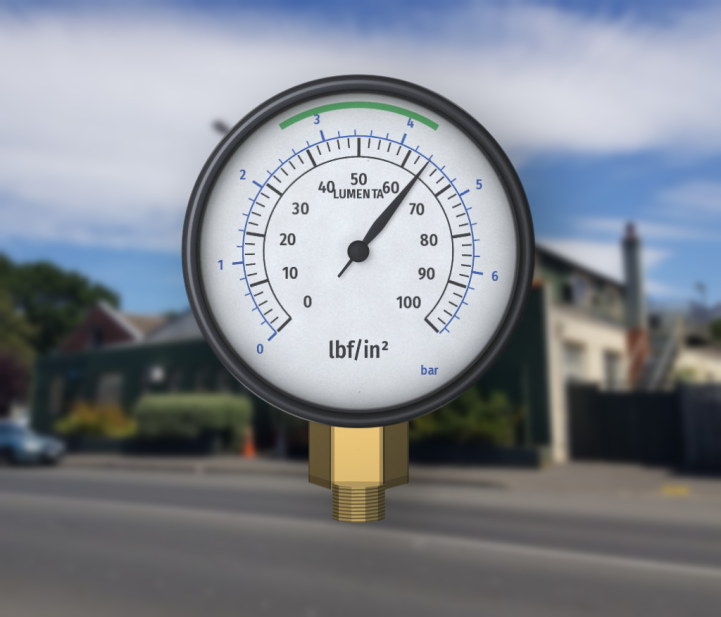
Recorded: 64; psi
